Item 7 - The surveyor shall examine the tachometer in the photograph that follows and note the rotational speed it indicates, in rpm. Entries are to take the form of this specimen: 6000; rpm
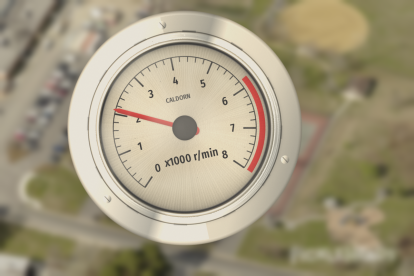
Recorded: 2100; rpm
